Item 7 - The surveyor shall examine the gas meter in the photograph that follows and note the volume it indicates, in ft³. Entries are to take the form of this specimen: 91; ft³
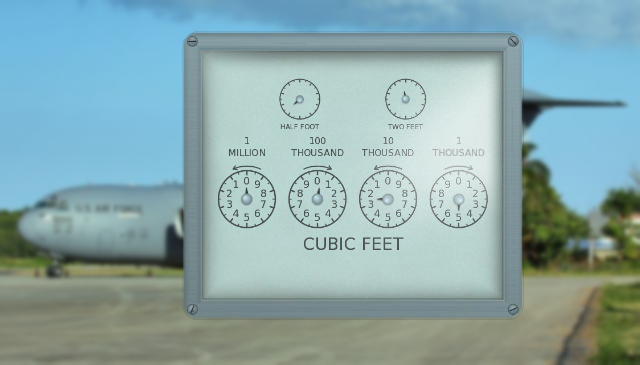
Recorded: 2500; ft³
